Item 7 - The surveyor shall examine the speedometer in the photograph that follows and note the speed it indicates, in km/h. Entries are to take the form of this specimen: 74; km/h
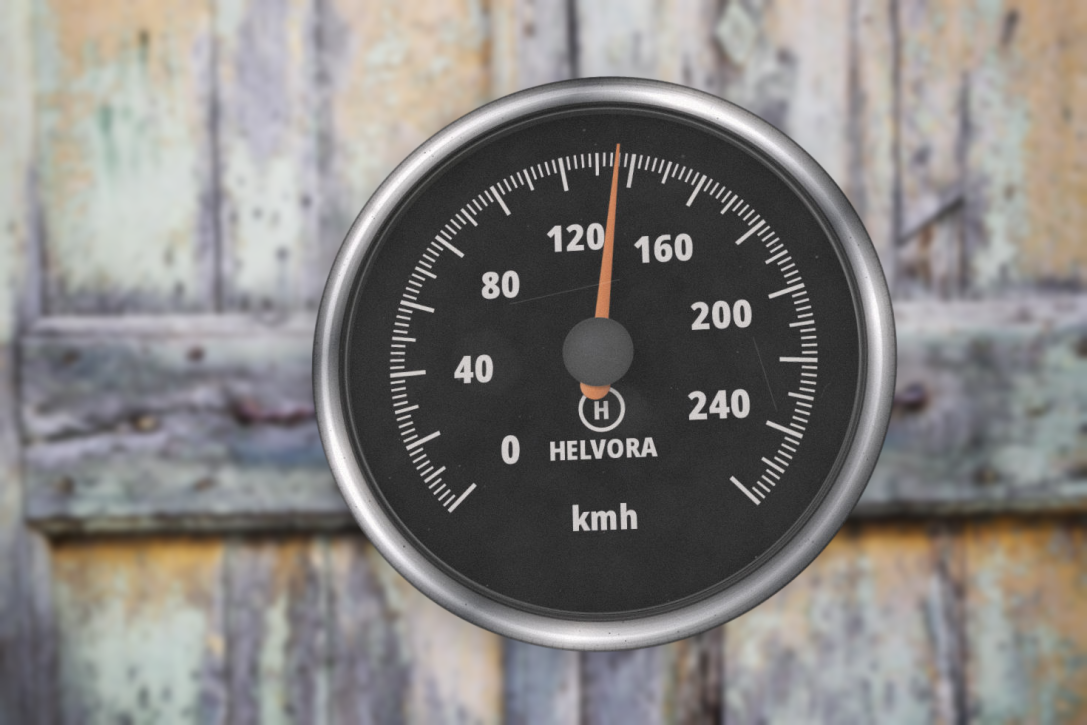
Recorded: 136; km/h
